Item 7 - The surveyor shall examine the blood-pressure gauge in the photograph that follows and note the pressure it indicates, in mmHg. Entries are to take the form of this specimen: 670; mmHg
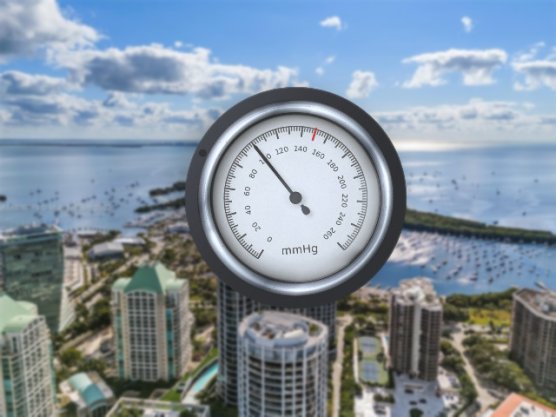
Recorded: 100; mmHg
